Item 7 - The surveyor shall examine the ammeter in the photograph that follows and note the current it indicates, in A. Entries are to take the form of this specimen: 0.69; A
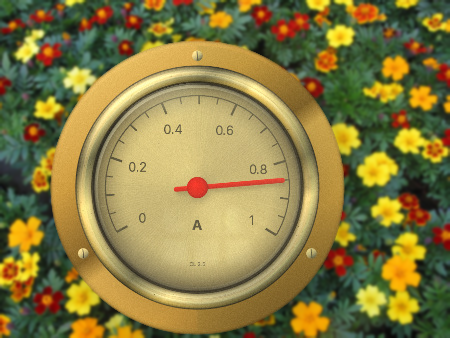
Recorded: 0.85; A
